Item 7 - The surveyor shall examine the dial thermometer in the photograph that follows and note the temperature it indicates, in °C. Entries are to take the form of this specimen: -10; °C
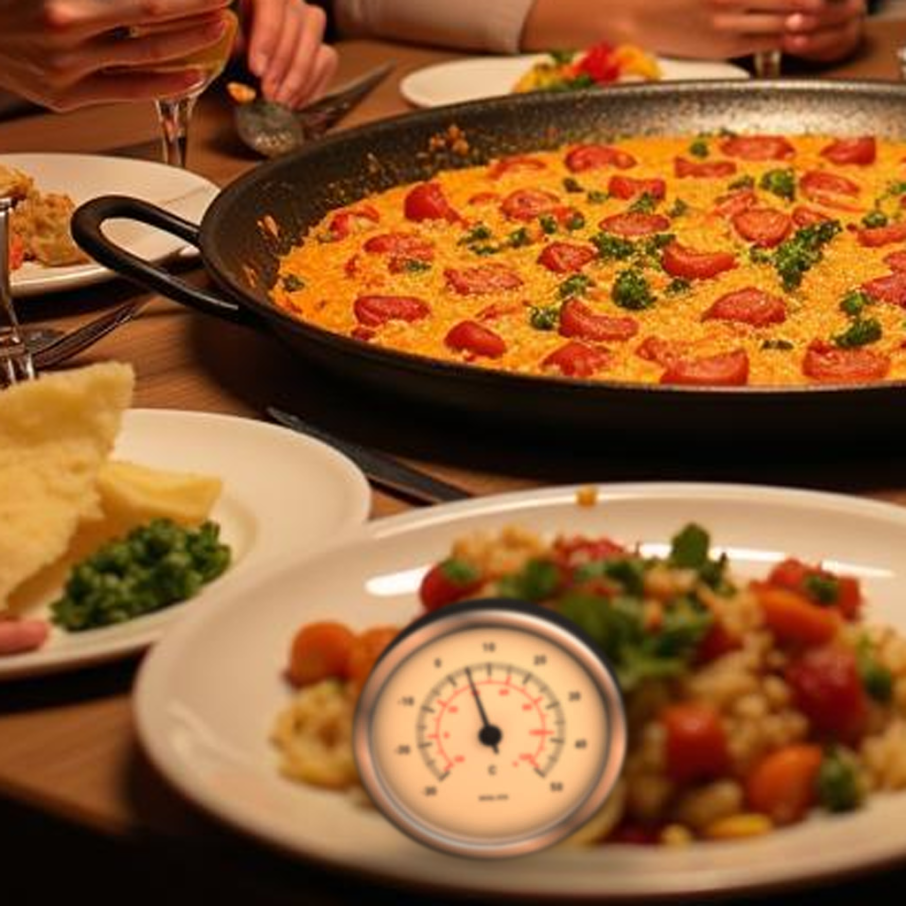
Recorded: 5; °C
